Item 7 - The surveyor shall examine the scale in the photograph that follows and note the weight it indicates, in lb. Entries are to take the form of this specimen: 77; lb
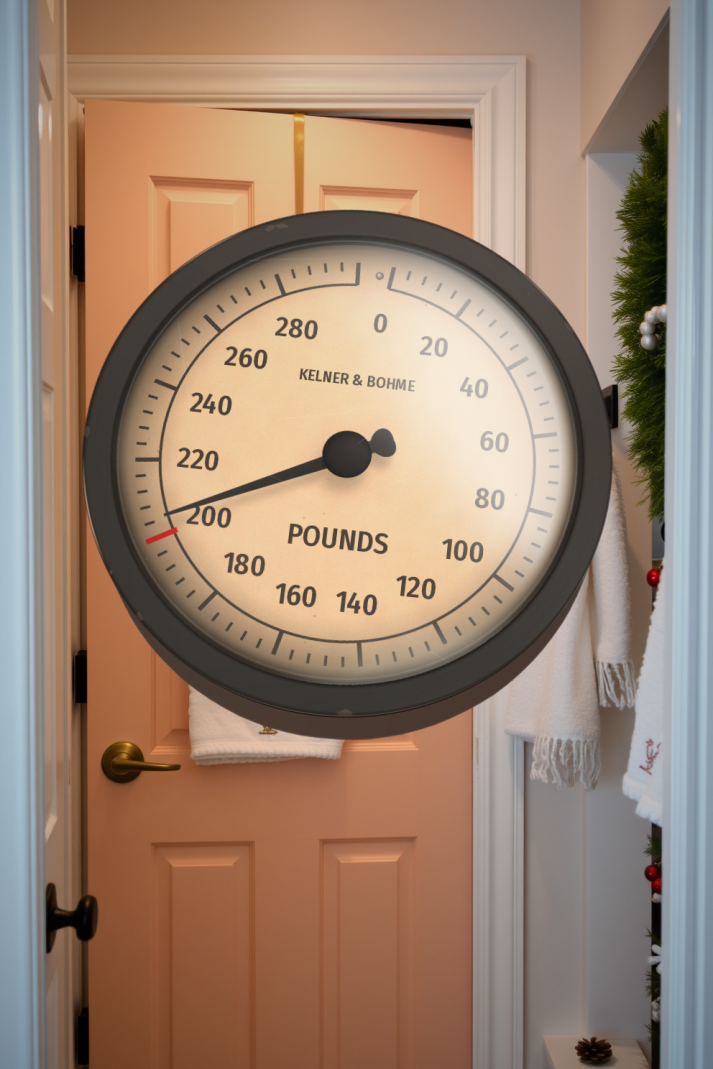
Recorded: 204; lb
